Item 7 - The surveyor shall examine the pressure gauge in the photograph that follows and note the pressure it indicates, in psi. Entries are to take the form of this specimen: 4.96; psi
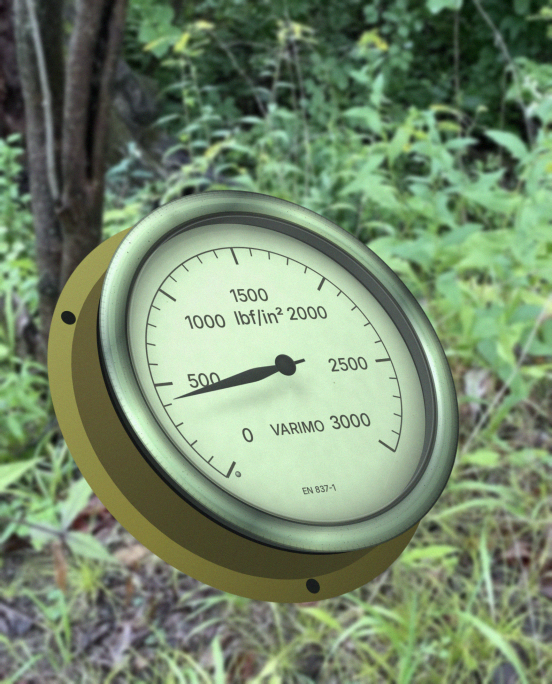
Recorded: 400; psi
